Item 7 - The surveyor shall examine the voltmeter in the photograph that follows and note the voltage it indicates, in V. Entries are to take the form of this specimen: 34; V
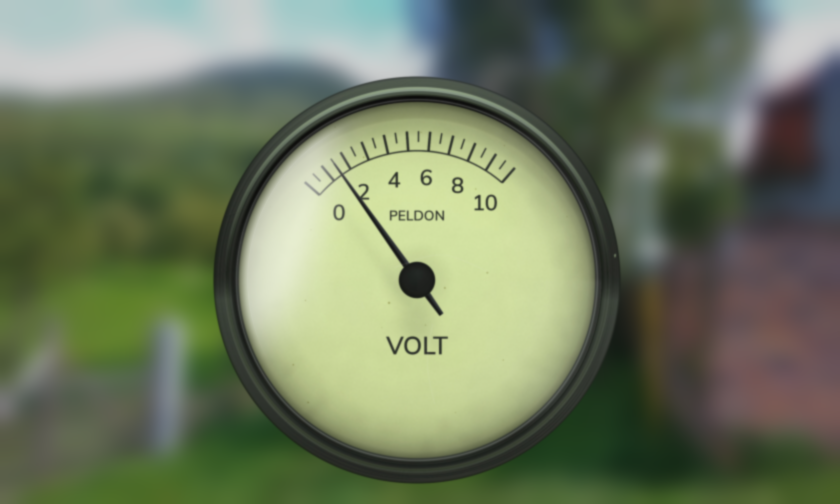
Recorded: 1.5; V
